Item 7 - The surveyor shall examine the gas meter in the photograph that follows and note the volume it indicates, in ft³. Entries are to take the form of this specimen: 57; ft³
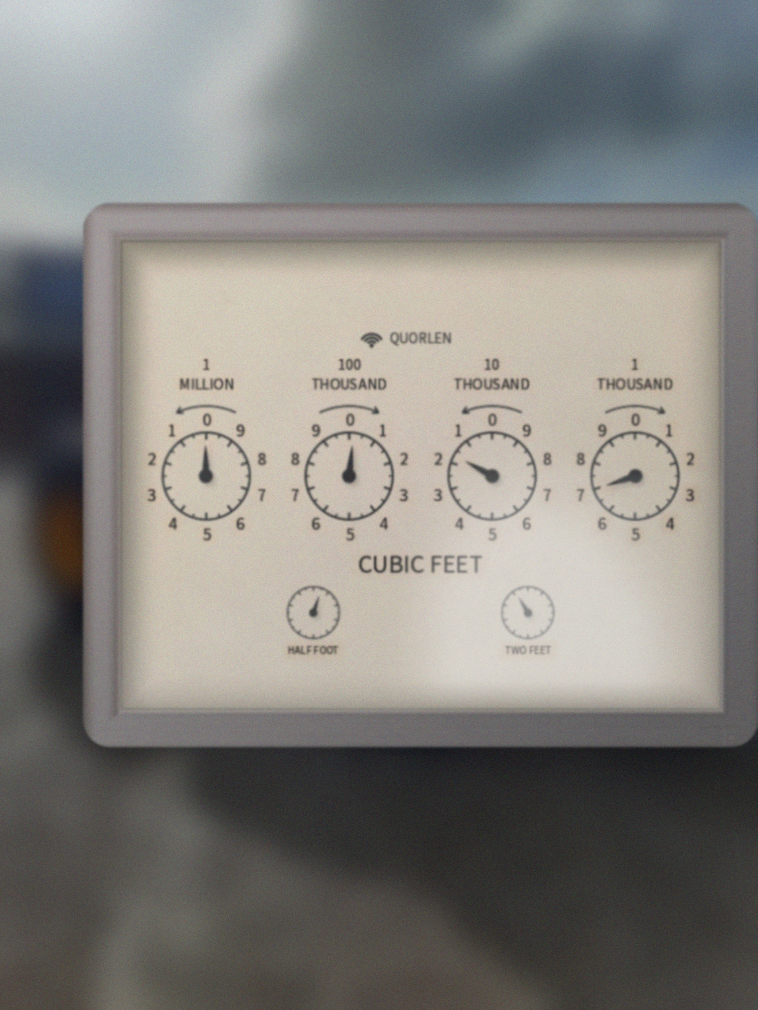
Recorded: 1700; ft³
